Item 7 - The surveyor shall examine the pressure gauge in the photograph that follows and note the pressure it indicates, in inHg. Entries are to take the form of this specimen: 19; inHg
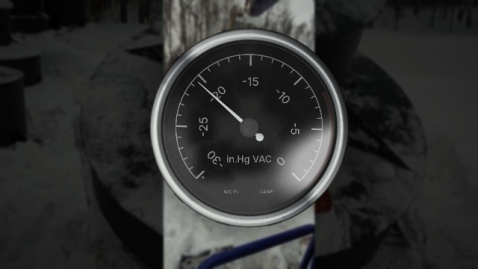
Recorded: -20.5; inHg
